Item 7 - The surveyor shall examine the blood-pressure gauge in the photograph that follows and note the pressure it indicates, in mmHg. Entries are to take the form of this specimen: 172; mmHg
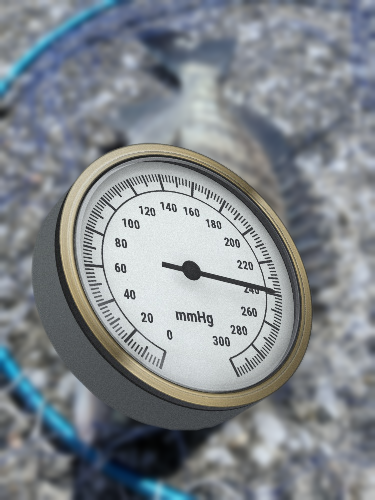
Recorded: 240; mmHg
